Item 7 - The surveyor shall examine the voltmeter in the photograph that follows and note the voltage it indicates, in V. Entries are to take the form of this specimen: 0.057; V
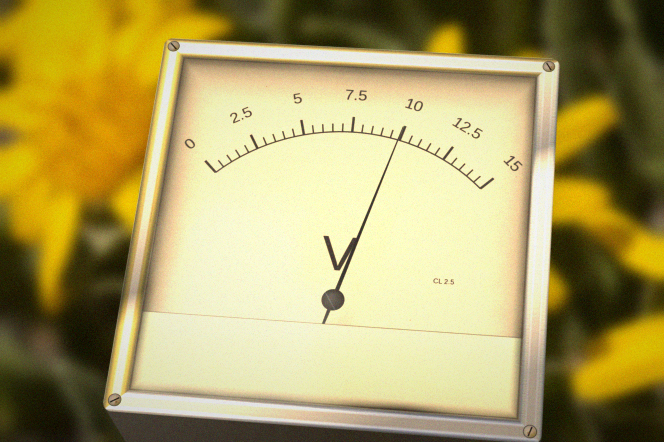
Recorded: 10; V
